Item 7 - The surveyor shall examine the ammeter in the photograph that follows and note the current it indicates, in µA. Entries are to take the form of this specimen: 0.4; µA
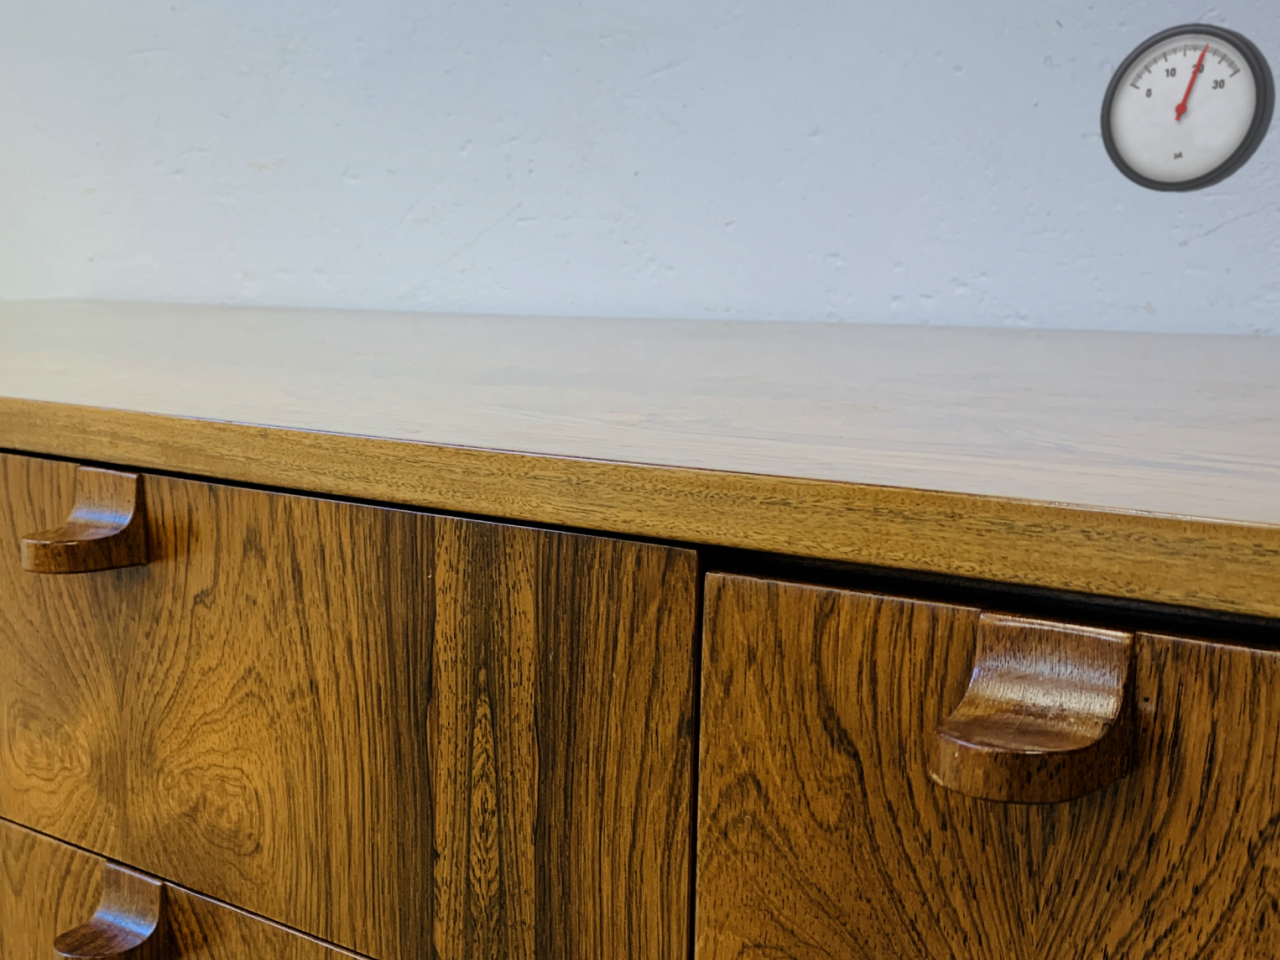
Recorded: 20; µA
